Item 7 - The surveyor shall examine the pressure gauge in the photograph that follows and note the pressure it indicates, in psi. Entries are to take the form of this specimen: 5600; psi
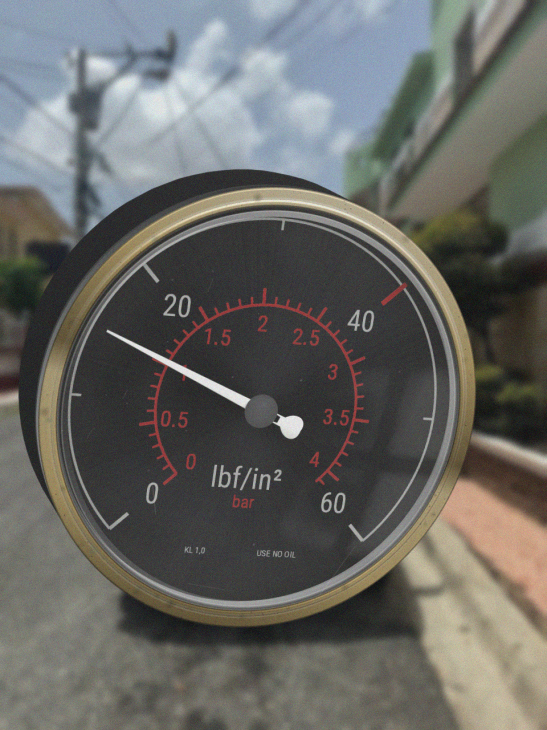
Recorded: 15; psi
